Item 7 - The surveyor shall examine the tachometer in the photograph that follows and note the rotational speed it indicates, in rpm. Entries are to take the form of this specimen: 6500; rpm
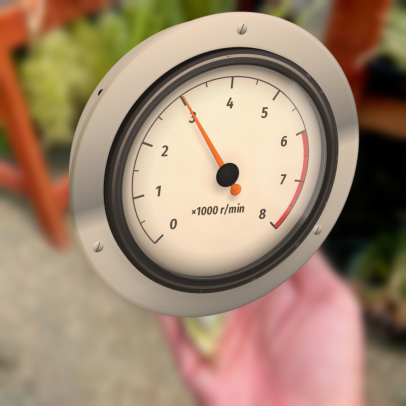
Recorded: 3000; rpm
